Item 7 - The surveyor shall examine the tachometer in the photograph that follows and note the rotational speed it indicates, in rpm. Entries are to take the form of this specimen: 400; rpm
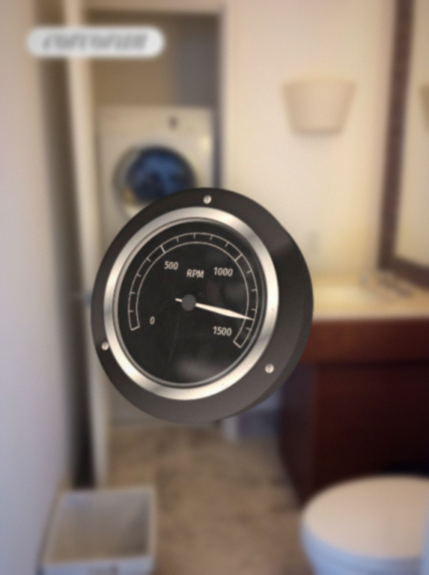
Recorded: 1350; rpm
